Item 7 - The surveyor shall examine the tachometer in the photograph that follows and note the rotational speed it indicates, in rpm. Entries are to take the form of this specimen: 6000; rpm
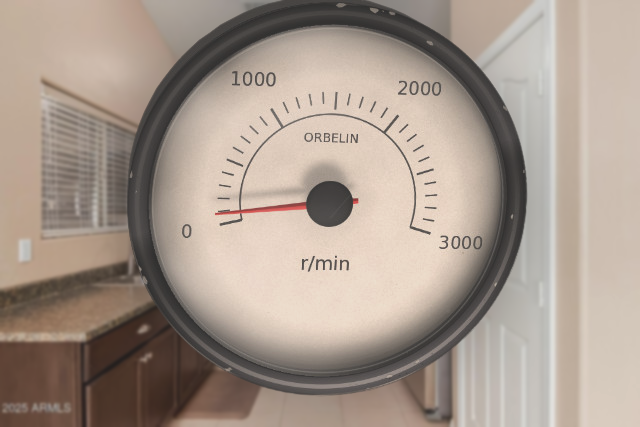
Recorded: 100; rpm
